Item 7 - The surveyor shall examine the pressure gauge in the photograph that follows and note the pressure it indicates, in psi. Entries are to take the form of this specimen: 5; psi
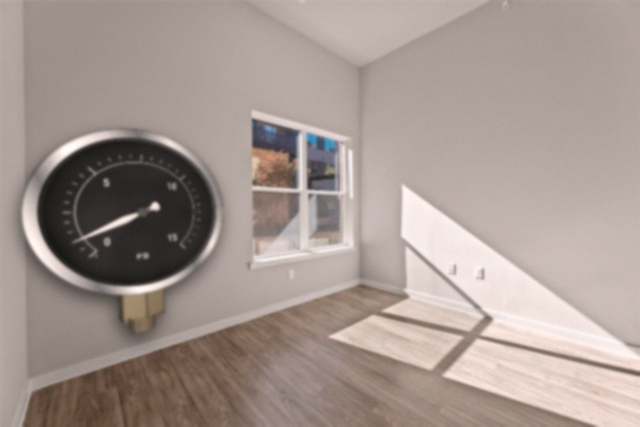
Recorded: 1; psi
